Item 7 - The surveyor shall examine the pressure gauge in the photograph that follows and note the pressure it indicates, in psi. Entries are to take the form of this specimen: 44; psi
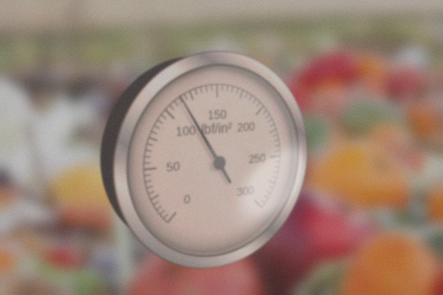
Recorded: 115; psi
